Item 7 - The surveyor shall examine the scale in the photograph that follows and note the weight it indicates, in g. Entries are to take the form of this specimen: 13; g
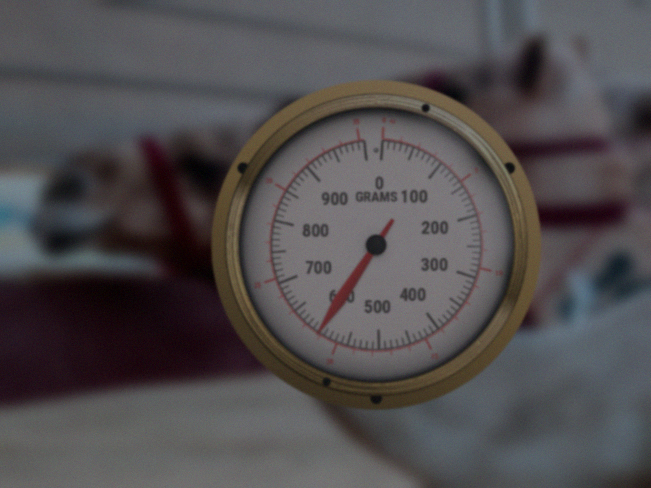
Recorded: 600; g
